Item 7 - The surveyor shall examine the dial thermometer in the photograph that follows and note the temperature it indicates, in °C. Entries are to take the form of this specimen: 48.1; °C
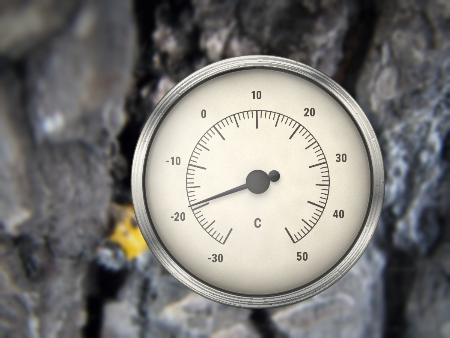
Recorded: -19; °C
